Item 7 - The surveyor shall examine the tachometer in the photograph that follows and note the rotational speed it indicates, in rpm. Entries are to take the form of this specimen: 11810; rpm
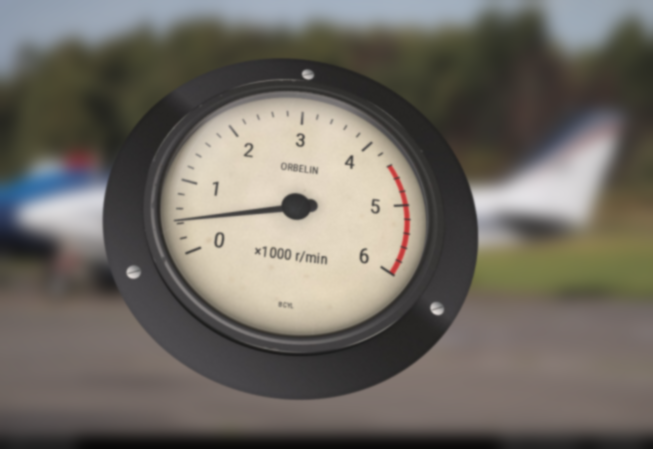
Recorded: 400; rpm
